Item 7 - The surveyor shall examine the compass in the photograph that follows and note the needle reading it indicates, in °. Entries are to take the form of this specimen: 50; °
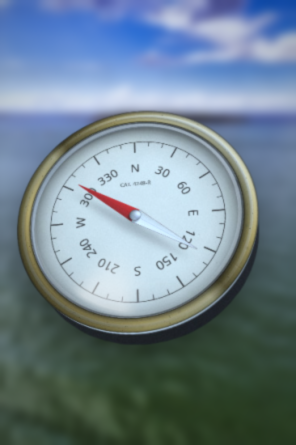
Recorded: 305; °
